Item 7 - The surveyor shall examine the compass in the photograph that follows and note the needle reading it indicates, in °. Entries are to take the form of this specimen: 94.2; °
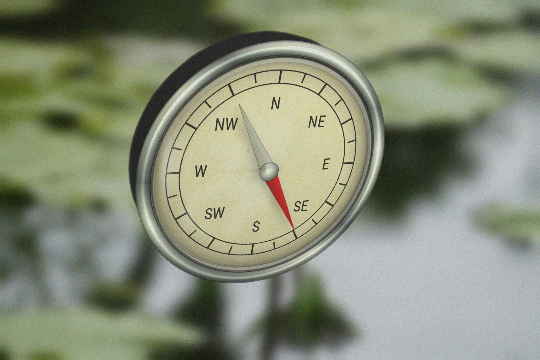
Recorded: 150; °
